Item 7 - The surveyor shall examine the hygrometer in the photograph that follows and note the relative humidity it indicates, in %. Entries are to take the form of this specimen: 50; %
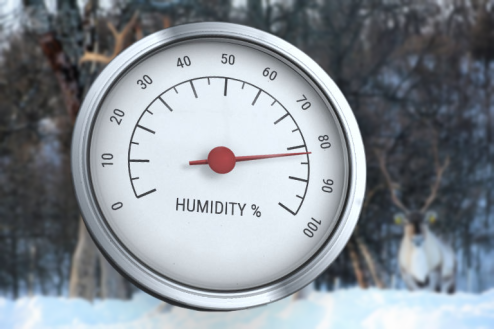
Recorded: 82.5; %
